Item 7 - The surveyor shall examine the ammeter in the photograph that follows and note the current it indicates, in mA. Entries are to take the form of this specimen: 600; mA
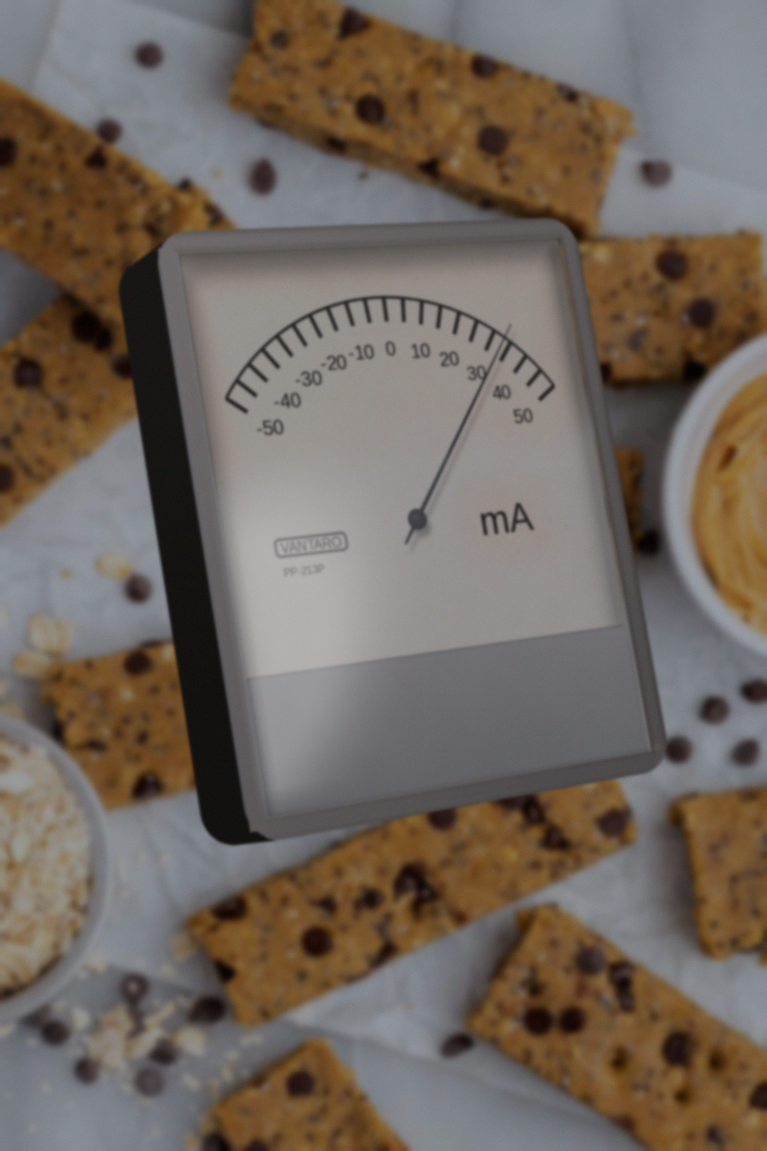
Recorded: 32.5; mA
